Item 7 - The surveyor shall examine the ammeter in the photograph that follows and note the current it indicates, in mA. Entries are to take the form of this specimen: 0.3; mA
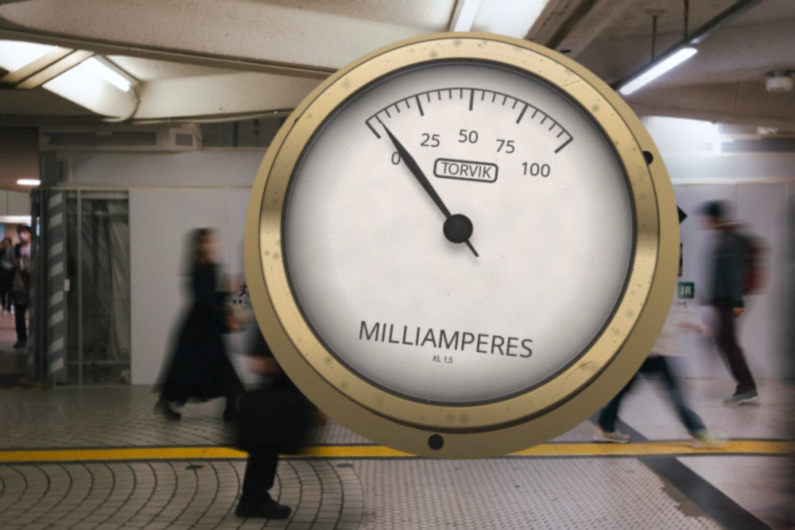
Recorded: 5; mA
